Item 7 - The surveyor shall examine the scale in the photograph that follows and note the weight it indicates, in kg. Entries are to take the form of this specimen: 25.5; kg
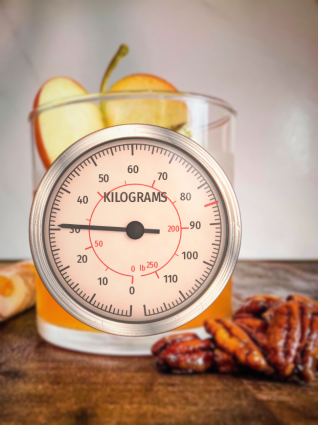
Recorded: 31; kg
